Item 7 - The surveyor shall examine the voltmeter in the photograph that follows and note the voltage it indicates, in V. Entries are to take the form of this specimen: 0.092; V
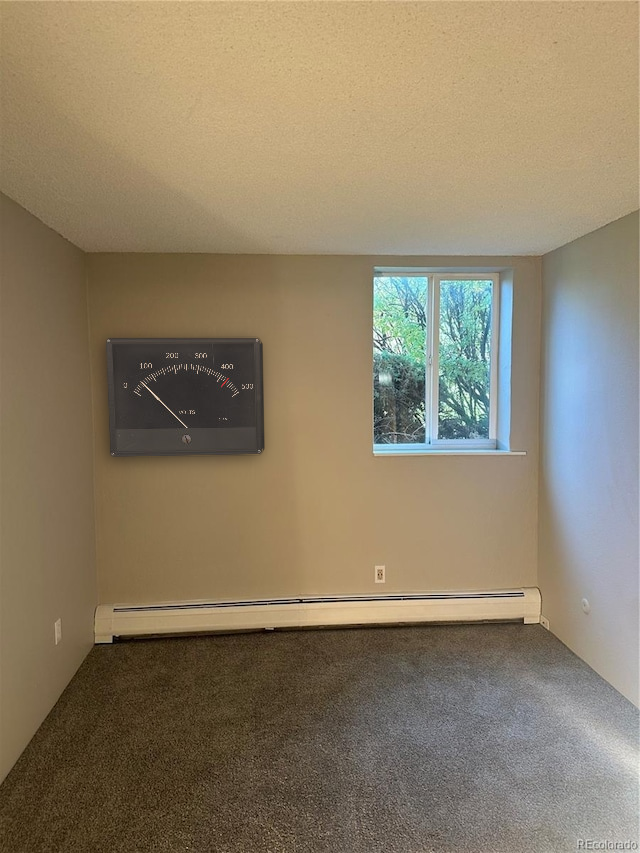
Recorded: 50; V
